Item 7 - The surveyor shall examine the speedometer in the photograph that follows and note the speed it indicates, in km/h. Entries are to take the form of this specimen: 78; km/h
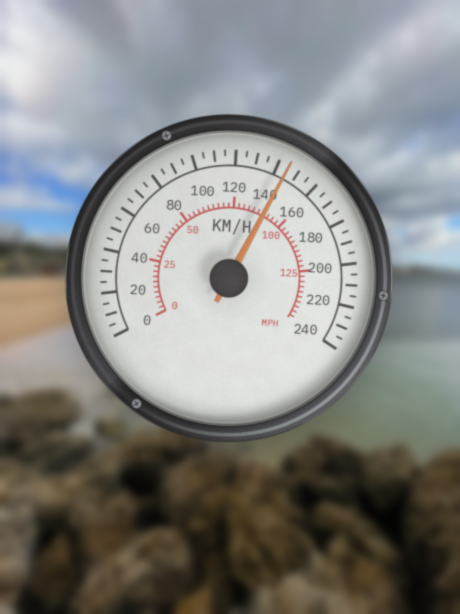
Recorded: 145; km/h
